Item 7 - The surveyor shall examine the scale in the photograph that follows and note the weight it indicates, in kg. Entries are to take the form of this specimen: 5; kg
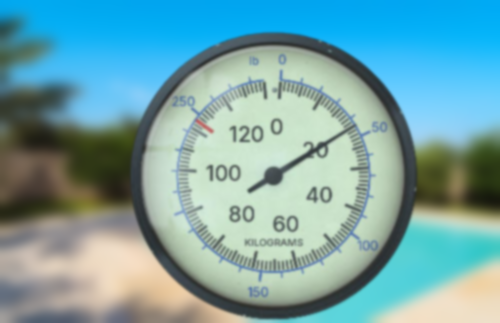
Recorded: 20; kg
